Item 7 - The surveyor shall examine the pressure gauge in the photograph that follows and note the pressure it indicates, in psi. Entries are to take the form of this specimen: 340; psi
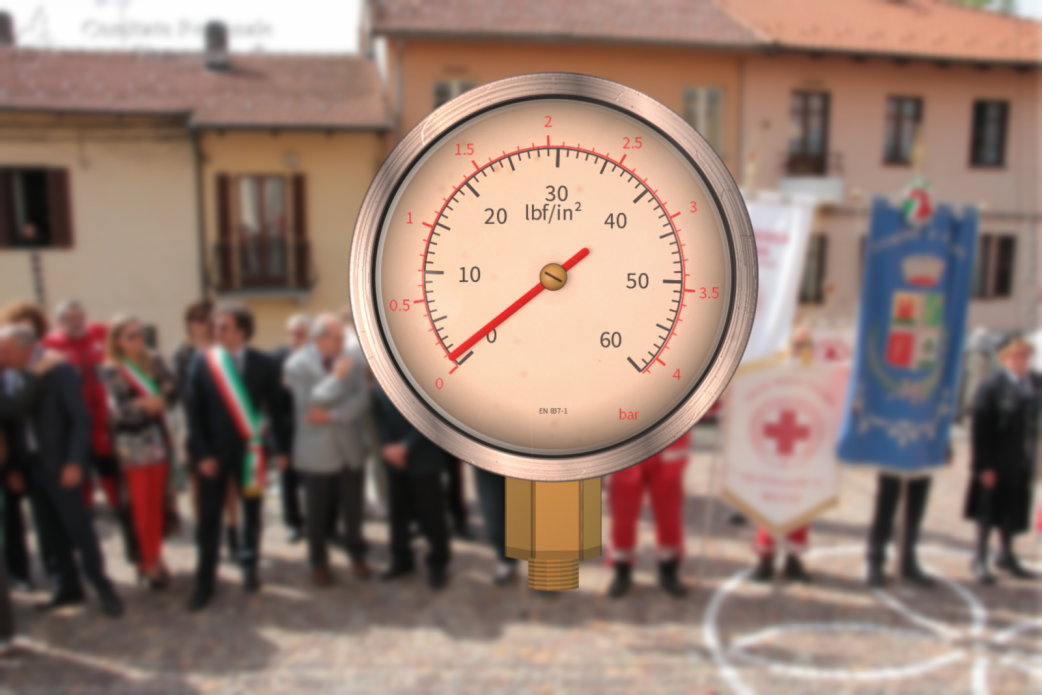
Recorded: 1; psi
